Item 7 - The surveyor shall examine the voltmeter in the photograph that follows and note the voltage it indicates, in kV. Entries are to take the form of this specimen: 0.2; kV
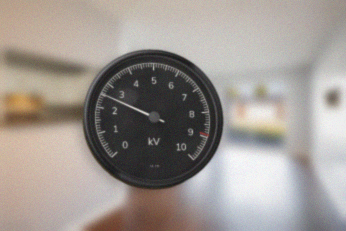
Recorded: 2.5; kV
